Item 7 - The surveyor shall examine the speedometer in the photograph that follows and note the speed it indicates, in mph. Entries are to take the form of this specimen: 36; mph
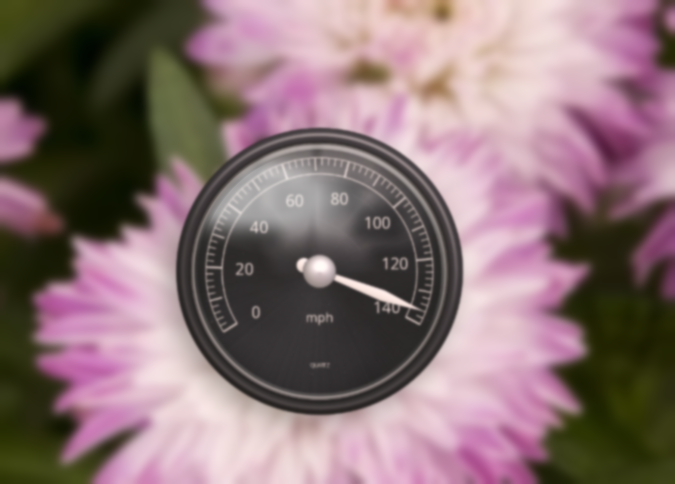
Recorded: 136; mph
